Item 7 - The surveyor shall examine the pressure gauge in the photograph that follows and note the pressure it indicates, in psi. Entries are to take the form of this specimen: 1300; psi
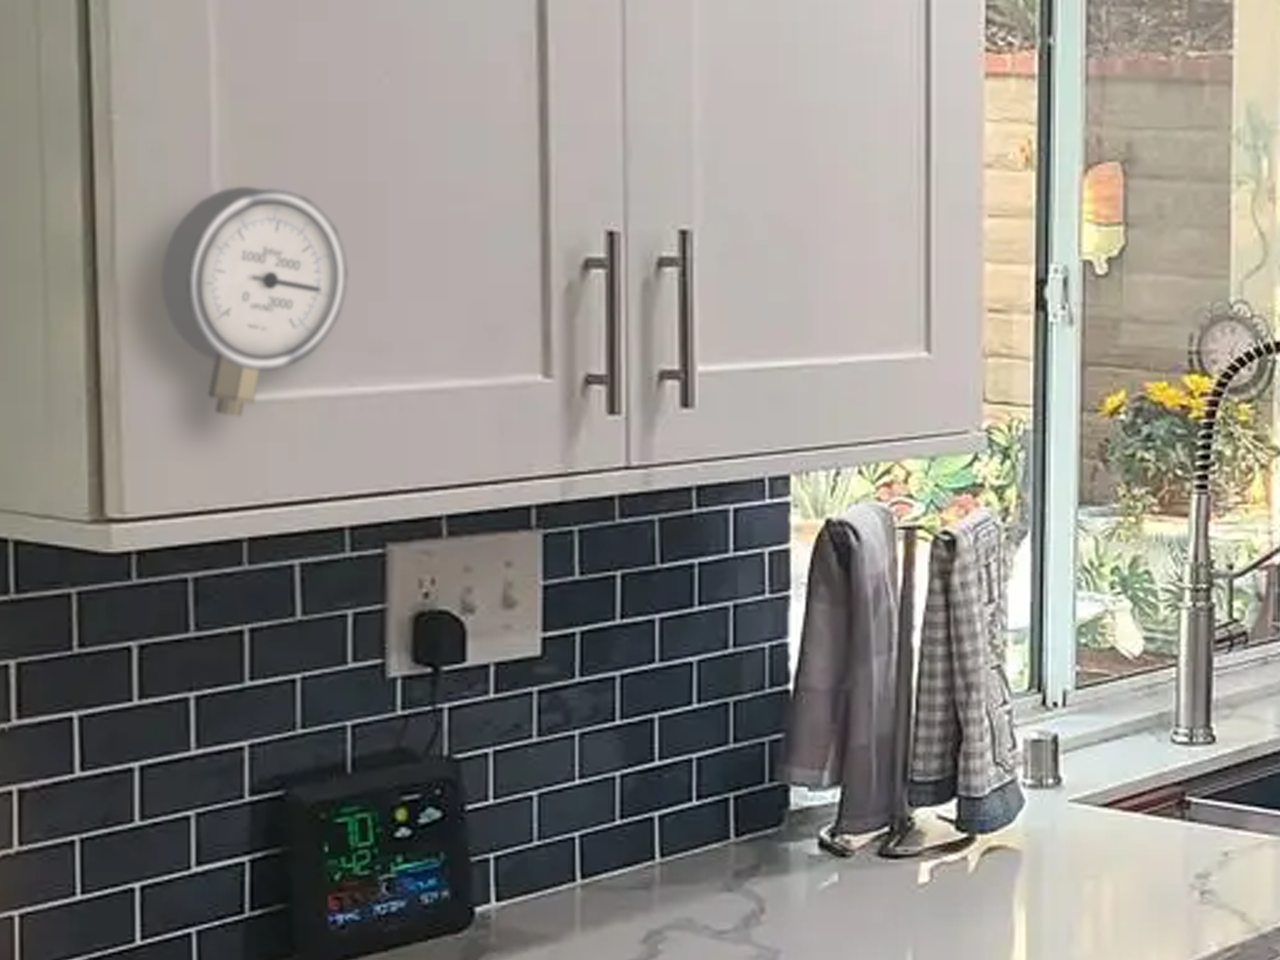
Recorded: 2500; psi
